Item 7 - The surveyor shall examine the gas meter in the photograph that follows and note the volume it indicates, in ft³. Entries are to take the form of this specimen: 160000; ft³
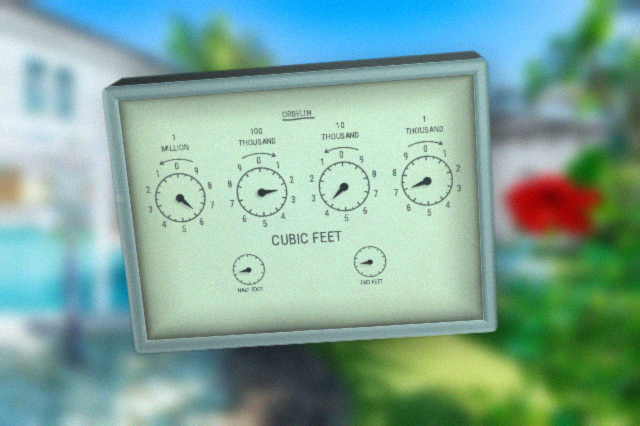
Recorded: 623700; ft³
